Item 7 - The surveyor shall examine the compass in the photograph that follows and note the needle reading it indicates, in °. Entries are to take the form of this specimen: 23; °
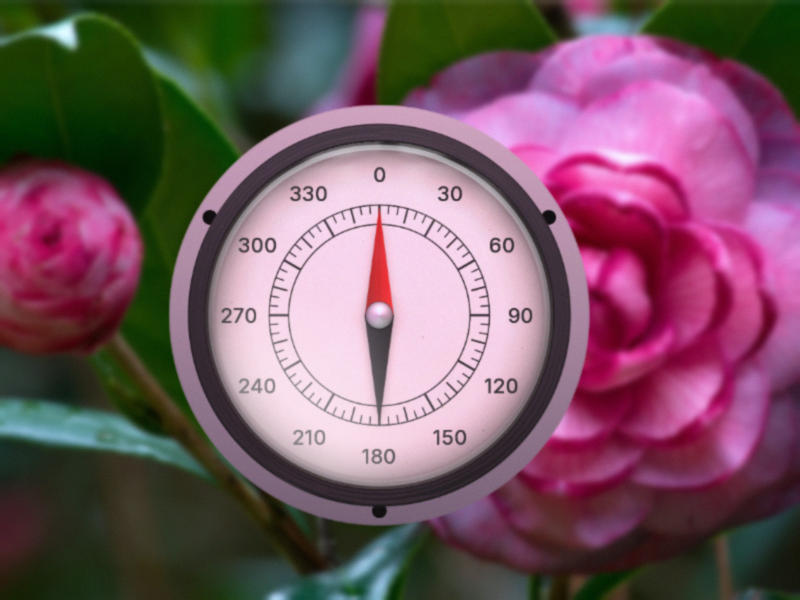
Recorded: 0; °
